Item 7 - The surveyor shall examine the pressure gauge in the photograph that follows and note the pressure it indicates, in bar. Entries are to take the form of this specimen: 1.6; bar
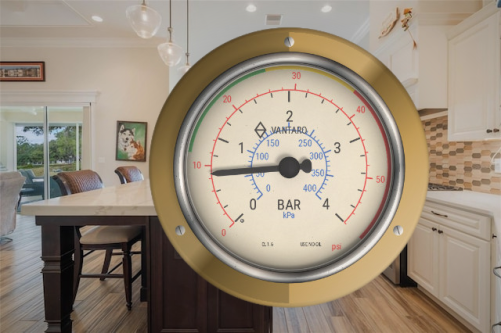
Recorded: 0.6; bar
